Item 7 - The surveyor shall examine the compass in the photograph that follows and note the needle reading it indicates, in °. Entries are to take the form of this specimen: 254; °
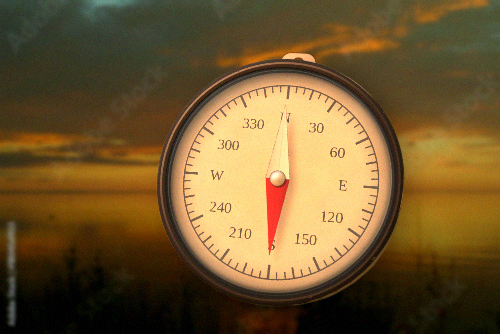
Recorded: 180; °
